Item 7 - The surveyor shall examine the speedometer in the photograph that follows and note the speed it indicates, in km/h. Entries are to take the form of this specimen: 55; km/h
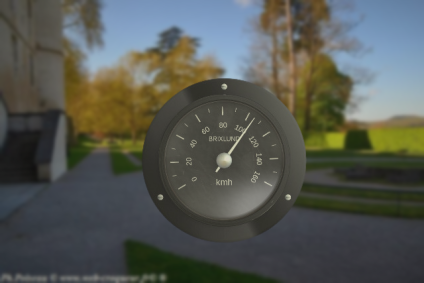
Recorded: 105; km/h
